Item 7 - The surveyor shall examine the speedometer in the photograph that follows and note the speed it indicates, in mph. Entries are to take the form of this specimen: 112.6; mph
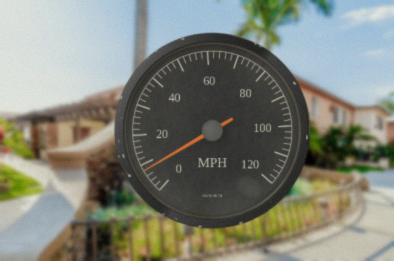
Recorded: 8; mph
